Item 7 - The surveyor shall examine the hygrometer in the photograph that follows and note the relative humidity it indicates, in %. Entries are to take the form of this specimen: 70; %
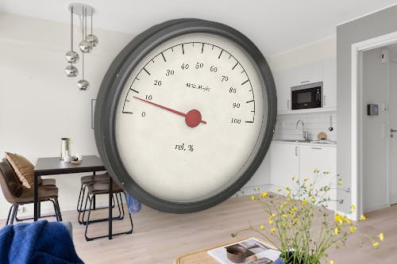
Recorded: 7.5; %
